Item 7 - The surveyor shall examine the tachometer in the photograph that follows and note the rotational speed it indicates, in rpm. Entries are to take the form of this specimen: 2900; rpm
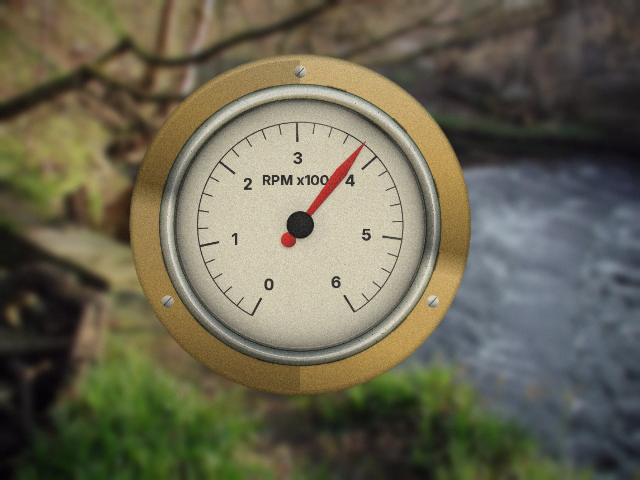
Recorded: 3800; rpm
